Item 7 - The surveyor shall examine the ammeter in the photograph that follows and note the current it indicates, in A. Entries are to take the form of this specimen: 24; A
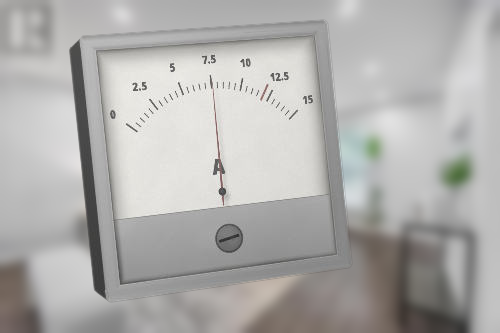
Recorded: 7.5; A
